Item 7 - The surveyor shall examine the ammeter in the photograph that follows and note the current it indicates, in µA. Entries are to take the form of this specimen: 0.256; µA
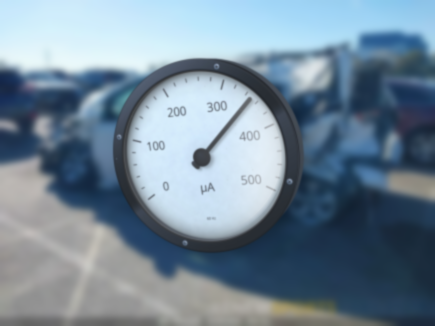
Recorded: 350; µA
